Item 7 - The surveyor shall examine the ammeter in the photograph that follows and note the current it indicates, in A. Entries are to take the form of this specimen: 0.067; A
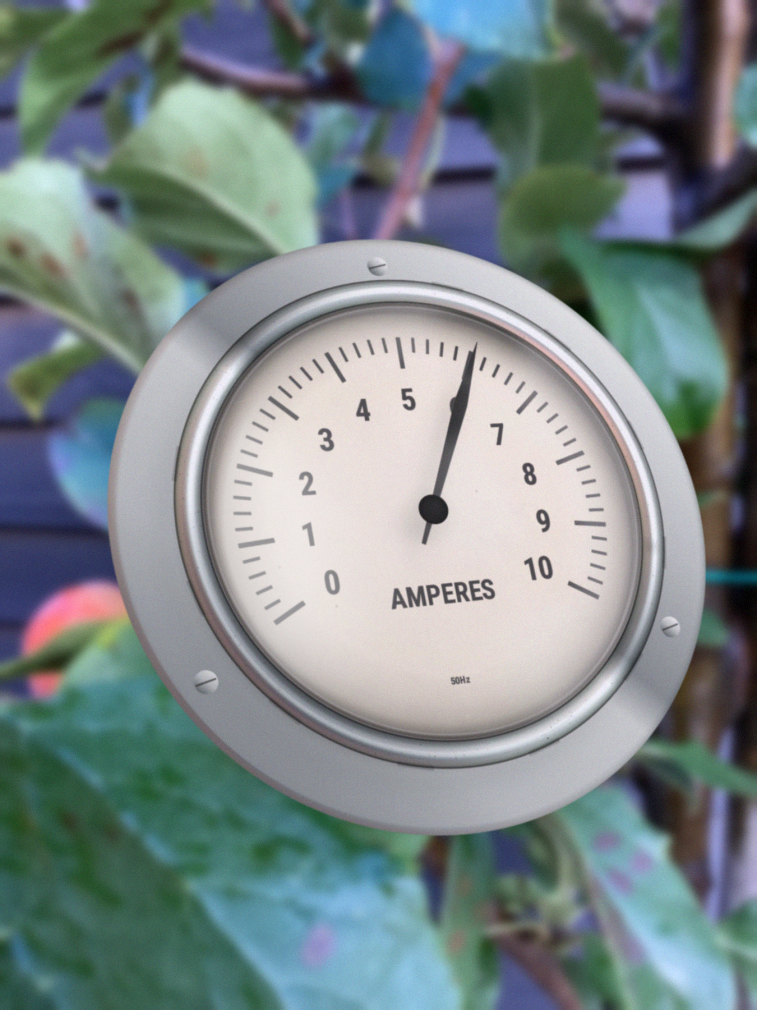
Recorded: 6; A
